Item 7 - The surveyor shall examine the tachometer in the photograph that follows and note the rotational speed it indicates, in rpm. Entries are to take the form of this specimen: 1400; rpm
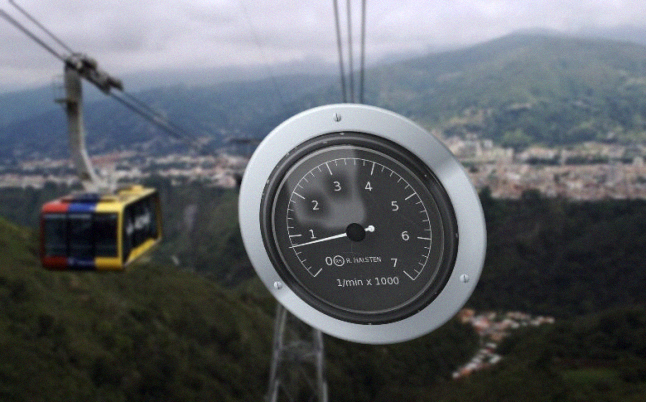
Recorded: 800; rpm
